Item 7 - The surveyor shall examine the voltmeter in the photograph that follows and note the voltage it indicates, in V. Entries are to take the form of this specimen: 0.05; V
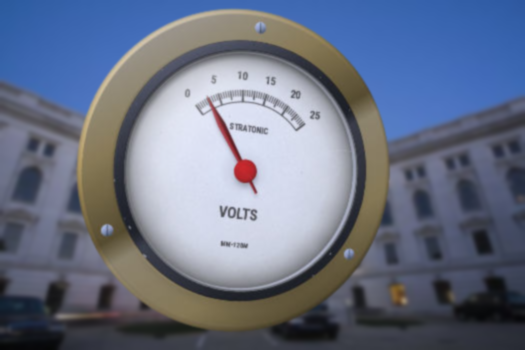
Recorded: 2.5; V
